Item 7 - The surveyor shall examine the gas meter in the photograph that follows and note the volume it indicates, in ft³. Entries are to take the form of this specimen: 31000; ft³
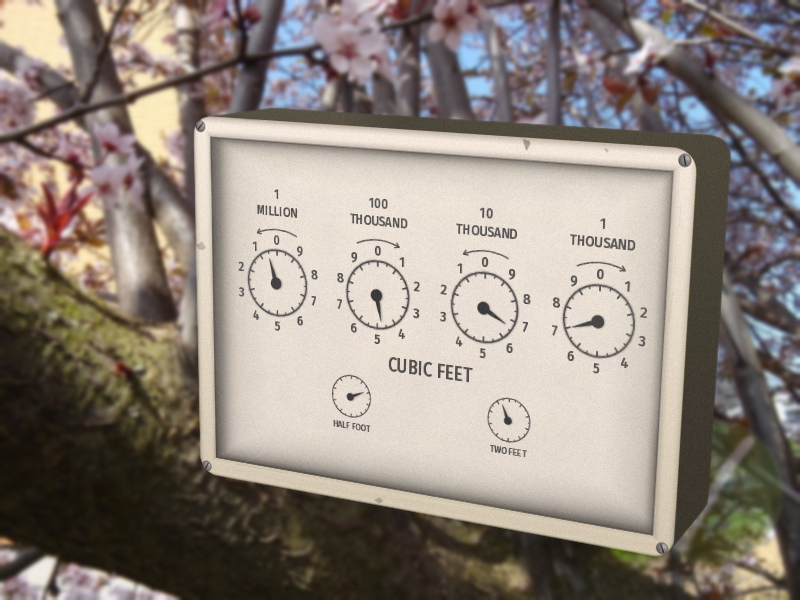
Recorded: 46700; ft³
